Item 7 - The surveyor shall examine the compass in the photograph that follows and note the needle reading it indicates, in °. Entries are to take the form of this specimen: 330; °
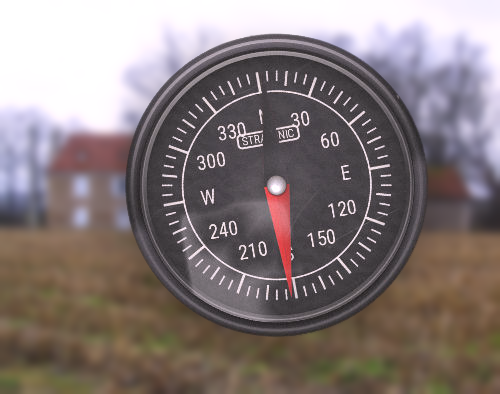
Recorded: 182.5; °
